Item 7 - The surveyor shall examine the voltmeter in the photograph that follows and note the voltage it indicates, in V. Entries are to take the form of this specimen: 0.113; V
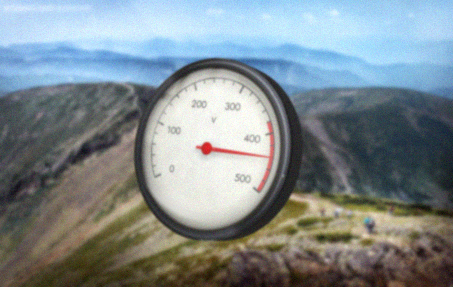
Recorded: 440; V
